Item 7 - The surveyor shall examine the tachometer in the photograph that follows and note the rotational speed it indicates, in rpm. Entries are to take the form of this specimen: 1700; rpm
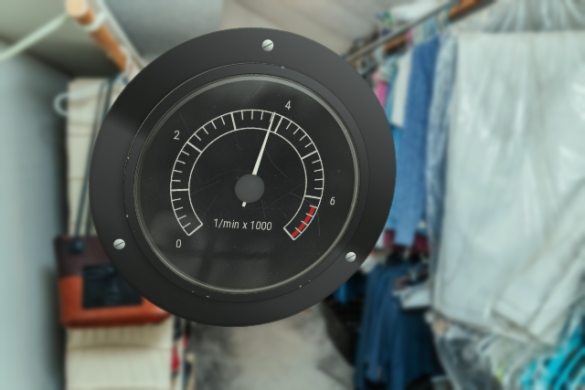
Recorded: 3800; rpm
